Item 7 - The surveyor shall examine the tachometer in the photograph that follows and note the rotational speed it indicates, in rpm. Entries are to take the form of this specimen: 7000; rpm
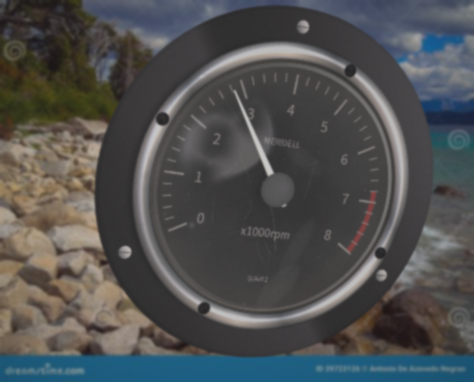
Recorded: 2800; rpm
